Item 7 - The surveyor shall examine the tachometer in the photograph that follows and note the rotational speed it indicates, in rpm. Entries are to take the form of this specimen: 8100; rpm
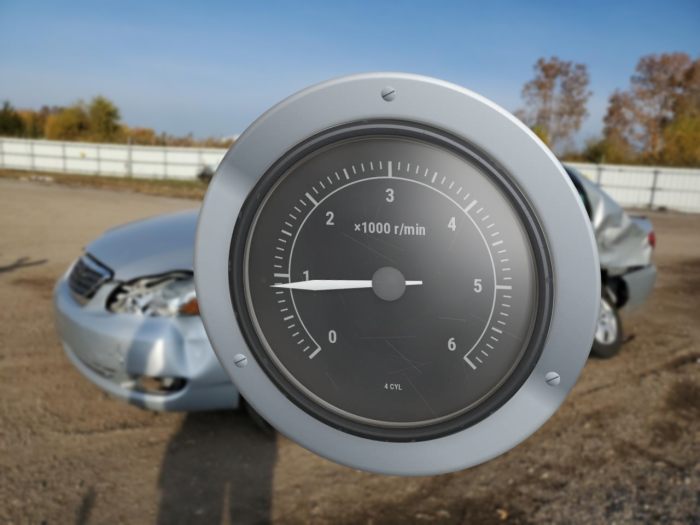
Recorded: 900; rpm
